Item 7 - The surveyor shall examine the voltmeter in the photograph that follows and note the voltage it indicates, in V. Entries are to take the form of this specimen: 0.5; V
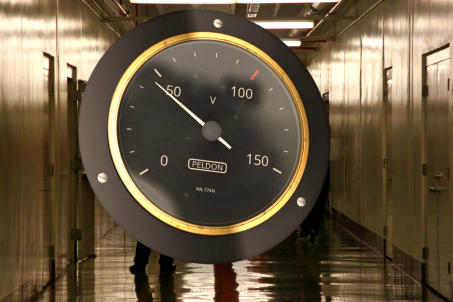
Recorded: 45; V
